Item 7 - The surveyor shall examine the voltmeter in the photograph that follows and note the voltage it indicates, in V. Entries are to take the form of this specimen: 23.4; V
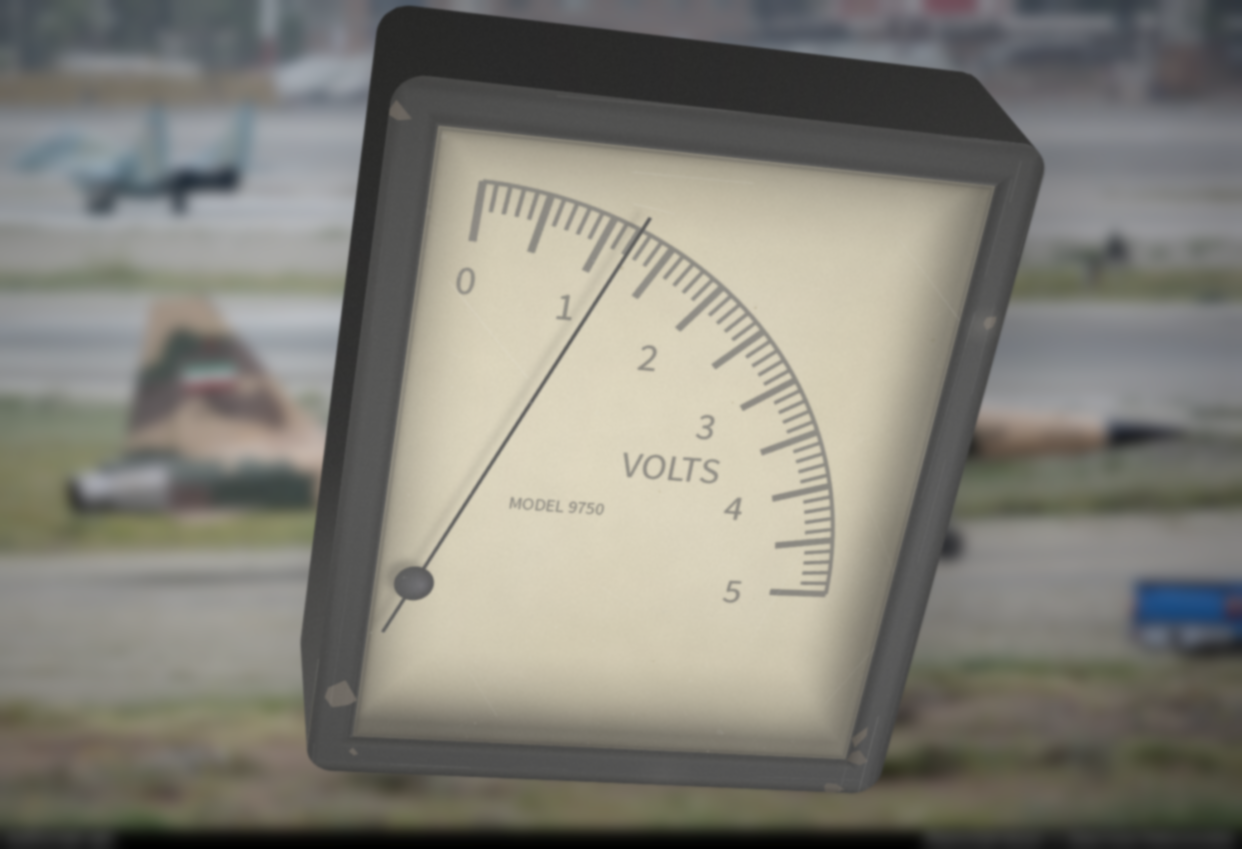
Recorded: 1.2; V
